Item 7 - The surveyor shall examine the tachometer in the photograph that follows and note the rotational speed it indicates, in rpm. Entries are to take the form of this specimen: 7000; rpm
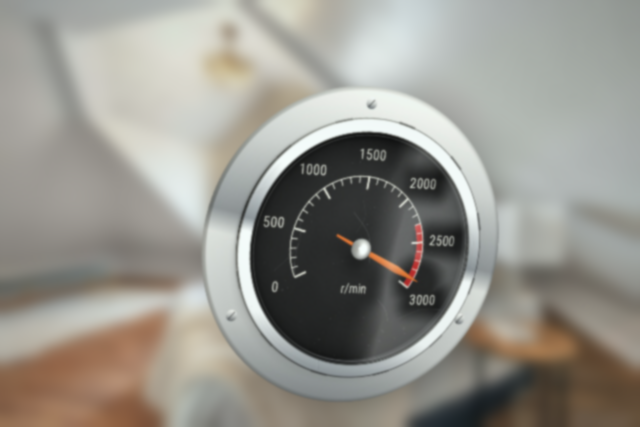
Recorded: 2900; rpm
